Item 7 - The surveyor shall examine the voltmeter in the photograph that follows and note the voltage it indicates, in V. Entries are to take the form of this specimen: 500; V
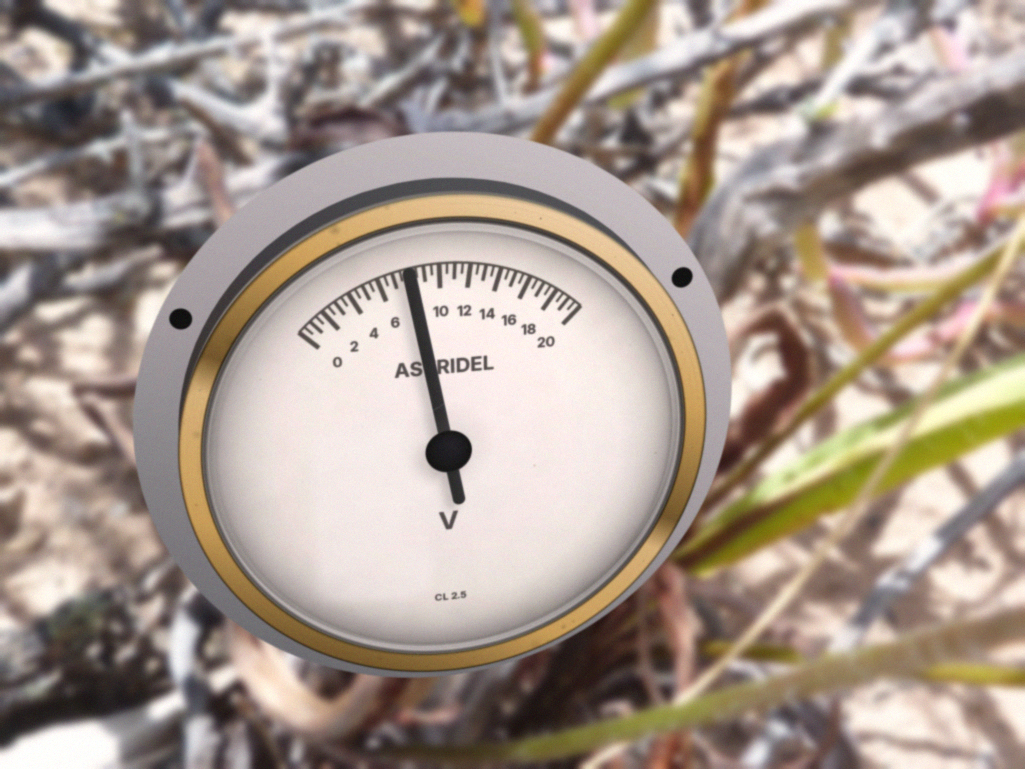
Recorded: 8; V
